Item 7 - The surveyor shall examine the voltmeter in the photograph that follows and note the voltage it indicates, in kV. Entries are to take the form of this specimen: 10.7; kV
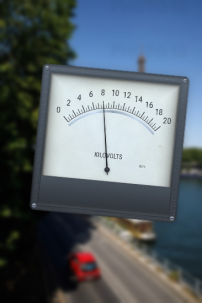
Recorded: 8; kV
